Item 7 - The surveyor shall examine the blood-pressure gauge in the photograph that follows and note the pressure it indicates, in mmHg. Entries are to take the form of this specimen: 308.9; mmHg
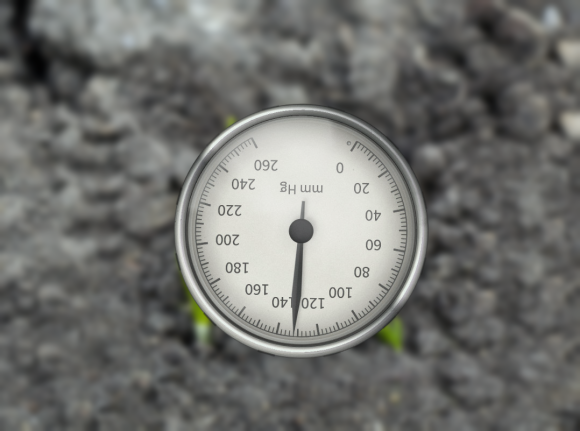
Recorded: 132; mmHg
